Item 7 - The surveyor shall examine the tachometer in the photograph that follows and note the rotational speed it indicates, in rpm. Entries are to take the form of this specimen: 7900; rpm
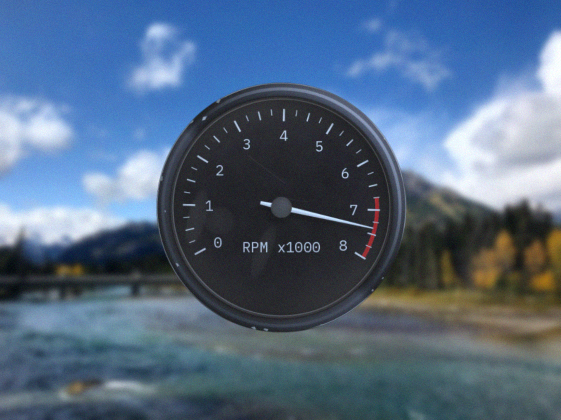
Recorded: 7375; rpm
